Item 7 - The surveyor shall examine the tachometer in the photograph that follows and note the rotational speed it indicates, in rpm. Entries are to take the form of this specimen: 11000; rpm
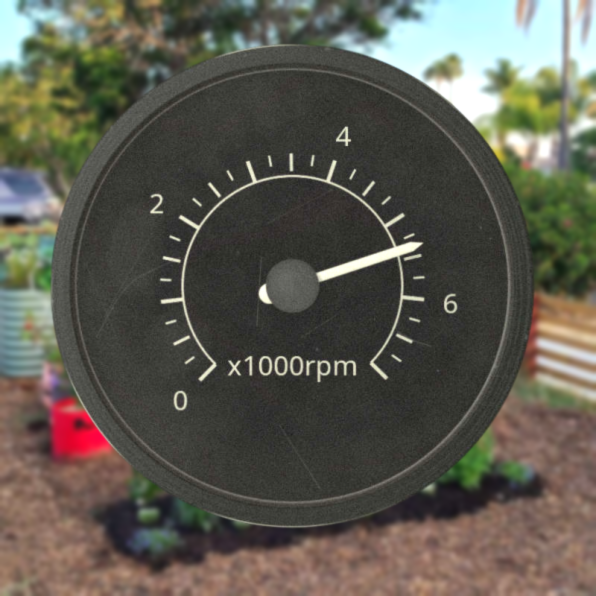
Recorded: 5375; rpm
